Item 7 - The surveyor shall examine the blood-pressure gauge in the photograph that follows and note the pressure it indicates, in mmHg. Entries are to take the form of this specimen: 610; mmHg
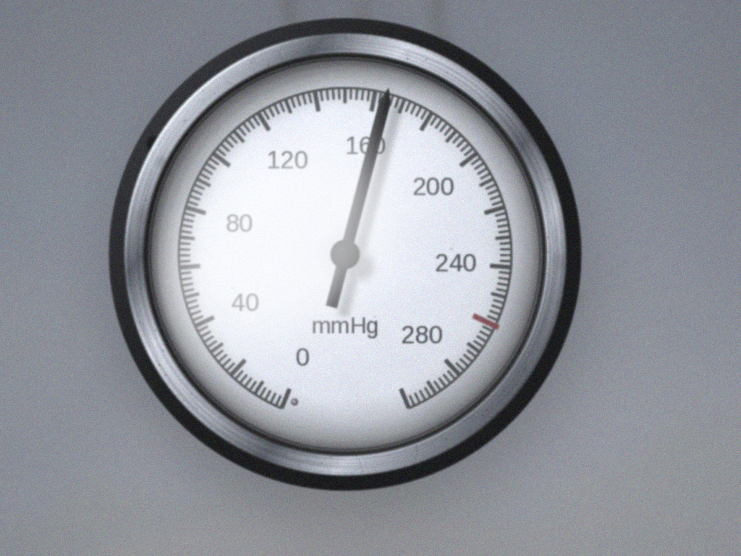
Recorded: 164; mmHg
